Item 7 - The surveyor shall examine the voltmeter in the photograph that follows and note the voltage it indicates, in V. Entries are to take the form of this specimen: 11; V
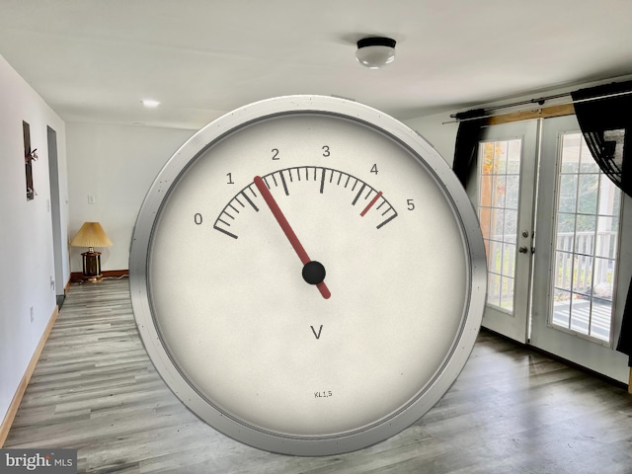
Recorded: 1.4; V
